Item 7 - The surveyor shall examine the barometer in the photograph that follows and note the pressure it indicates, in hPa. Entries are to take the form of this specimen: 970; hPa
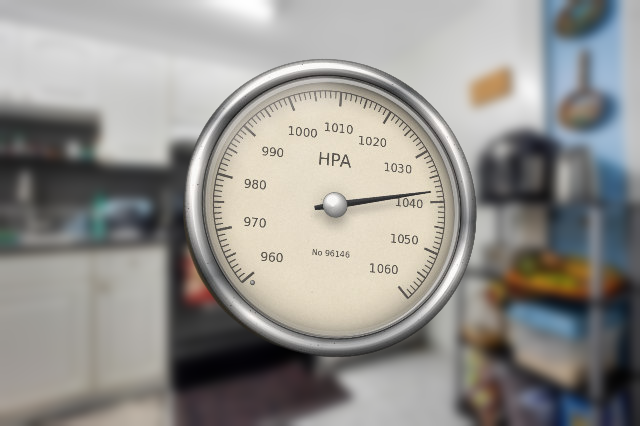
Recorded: 1038; hPa
